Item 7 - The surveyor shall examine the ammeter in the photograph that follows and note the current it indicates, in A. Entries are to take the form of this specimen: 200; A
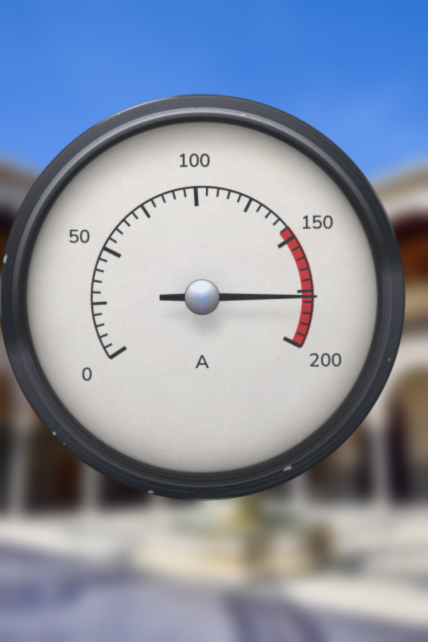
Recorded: 177.5; A
